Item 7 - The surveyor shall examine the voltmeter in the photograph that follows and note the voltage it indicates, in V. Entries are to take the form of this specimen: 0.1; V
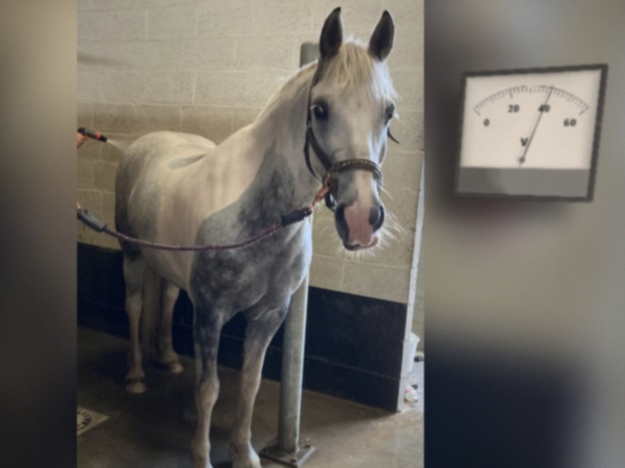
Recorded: 40; V
